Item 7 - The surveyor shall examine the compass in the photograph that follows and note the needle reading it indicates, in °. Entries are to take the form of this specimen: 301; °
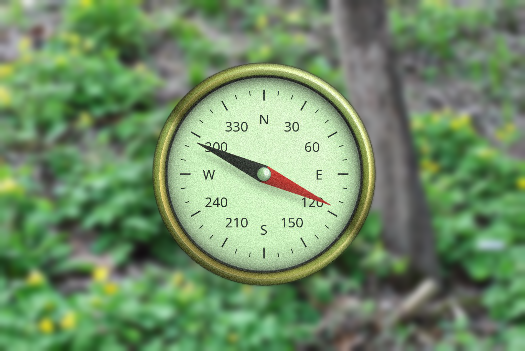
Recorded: 115; °
